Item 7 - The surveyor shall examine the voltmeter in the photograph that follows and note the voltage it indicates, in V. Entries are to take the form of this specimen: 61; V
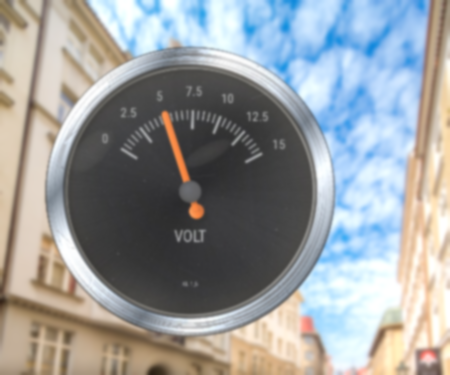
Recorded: 5; V
